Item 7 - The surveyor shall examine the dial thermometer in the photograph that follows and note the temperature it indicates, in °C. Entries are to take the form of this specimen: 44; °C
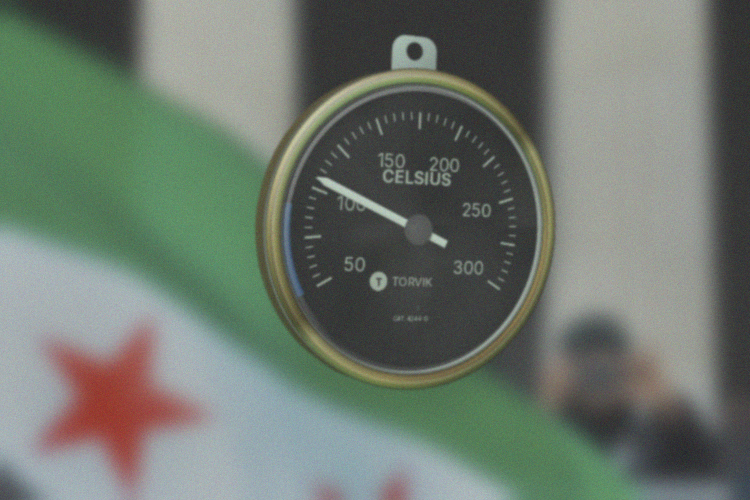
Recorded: 105; °C
